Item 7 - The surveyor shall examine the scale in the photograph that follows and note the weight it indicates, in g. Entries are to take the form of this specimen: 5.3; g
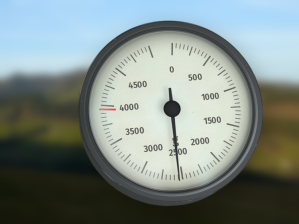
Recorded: 2550; g
